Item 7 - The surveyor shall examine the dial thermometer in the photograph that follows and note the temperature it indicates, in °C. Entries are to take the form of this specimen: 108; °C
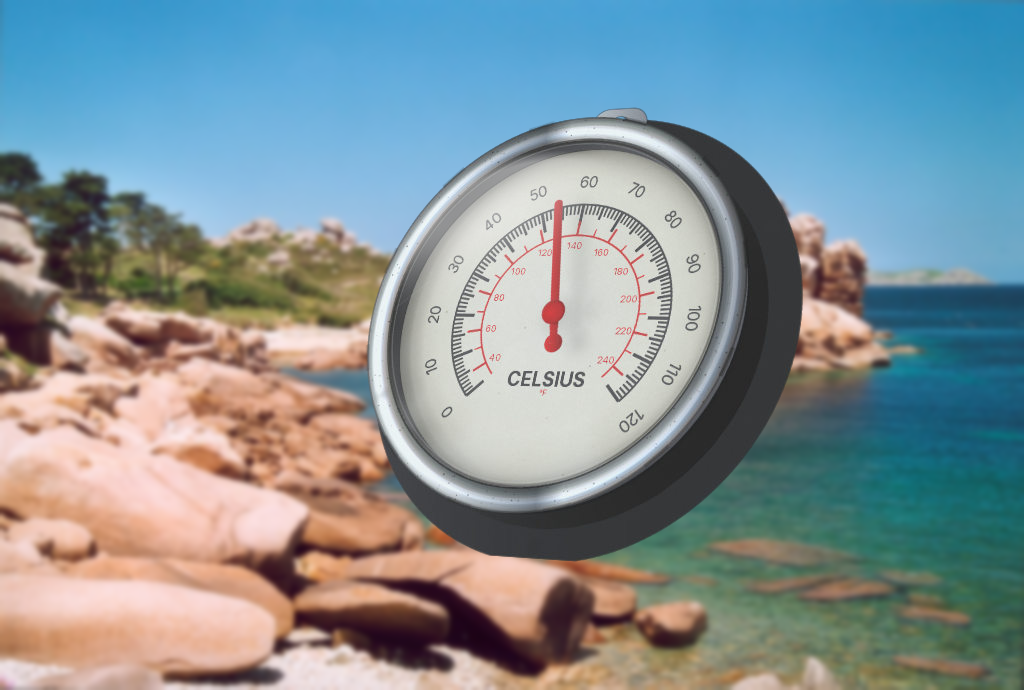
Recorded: 55; °C
